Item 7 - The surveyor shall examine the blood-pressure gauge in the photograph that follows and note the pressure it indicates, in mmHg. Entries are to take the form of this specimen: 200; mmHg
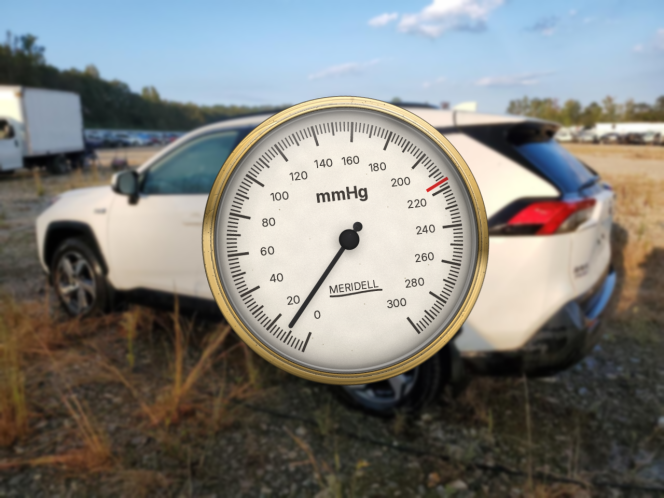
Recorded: 12; mmHg
